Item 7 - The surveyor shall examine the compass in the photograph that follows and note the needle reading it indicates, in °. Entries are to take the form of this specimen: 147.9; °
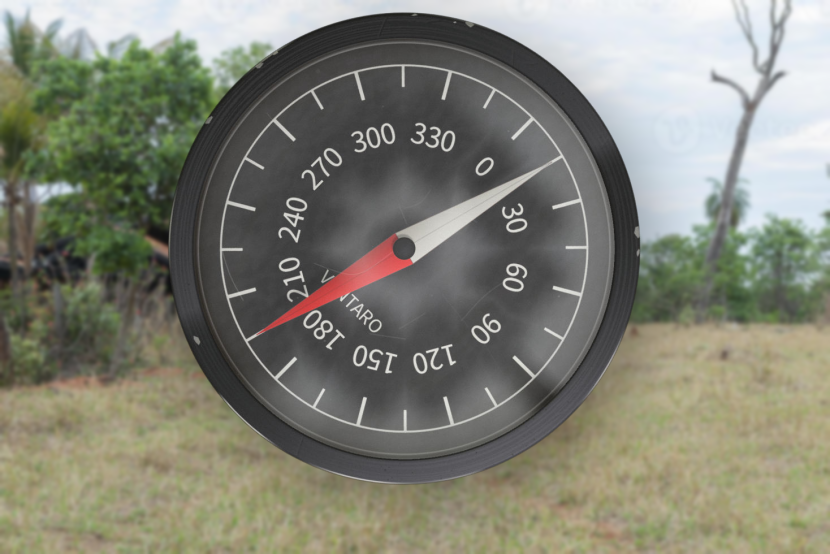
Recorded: 195; °
